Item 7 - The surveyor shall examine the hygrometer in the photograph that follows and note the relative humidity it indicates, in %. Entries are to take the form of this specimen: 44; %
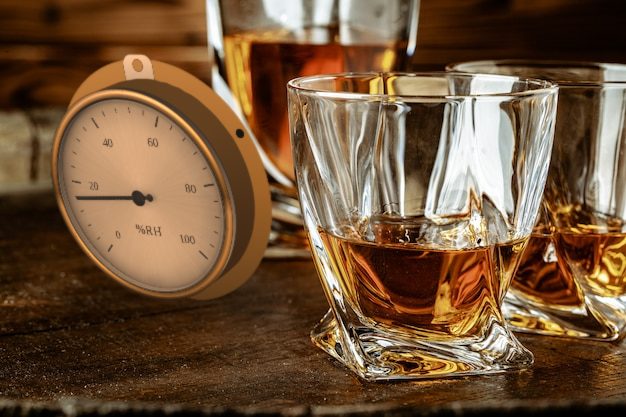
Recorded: 16; %
